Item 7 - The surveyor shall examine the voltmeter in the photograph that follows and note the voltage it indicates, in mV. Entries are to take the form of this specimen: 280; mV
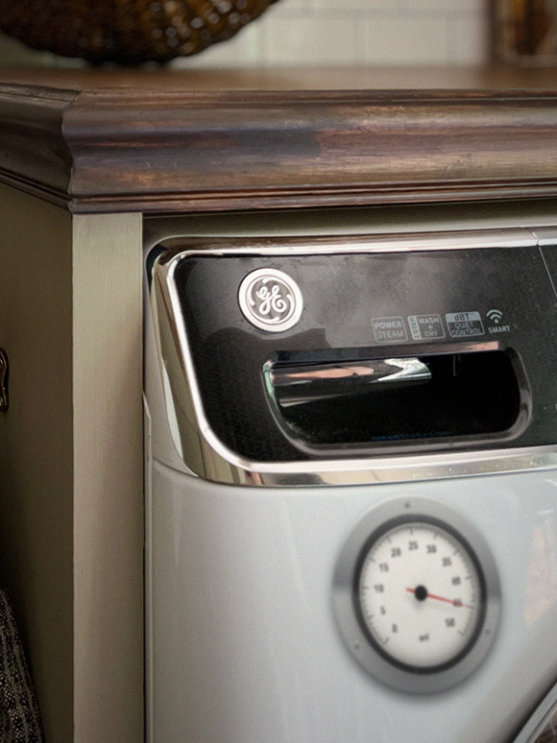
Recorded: 45; mV
